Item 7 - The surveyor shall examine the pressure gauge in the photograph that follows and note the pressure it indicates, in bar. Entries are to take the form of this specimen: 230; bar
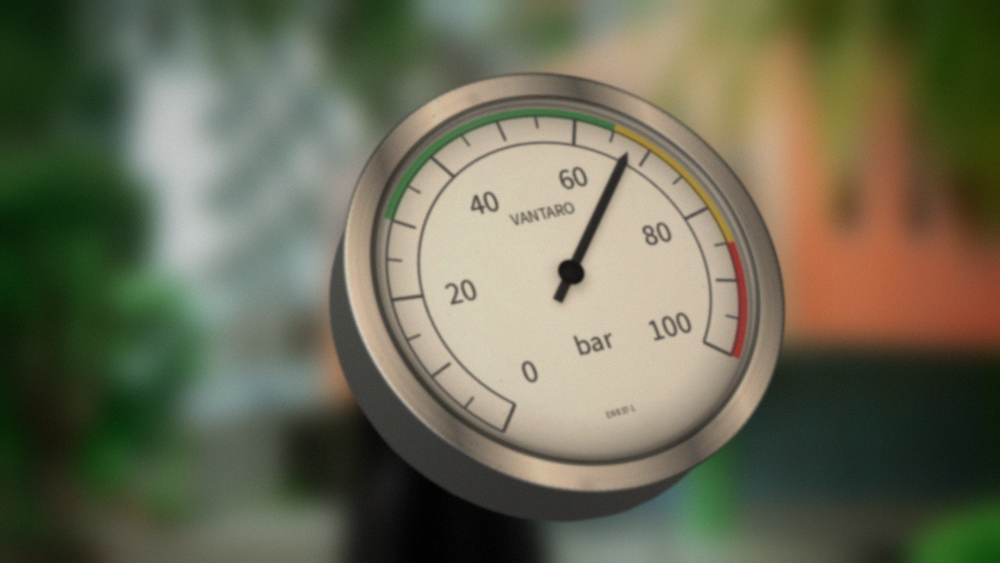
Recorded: 67.5; bar
